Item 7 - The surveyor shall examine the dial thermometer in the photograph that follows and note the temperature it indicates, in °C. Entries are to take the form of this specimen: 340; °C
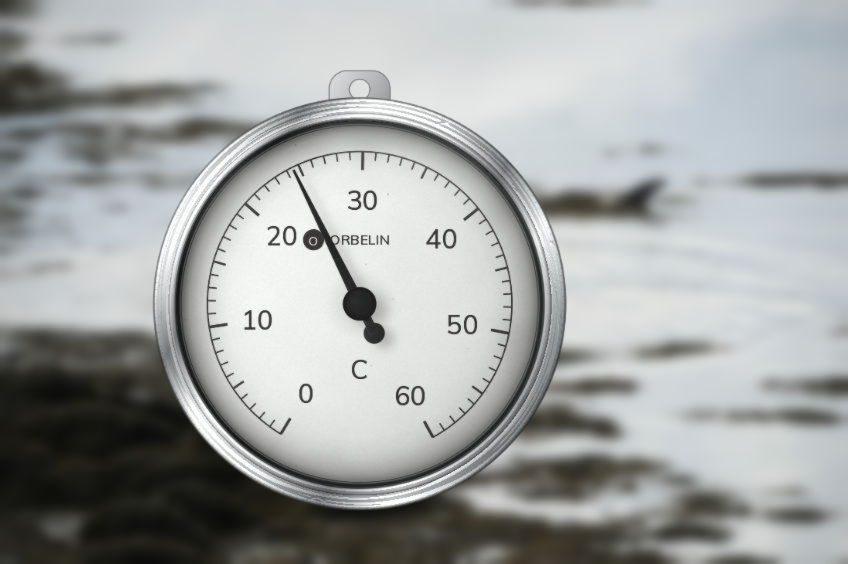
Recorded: 24.5; °C
